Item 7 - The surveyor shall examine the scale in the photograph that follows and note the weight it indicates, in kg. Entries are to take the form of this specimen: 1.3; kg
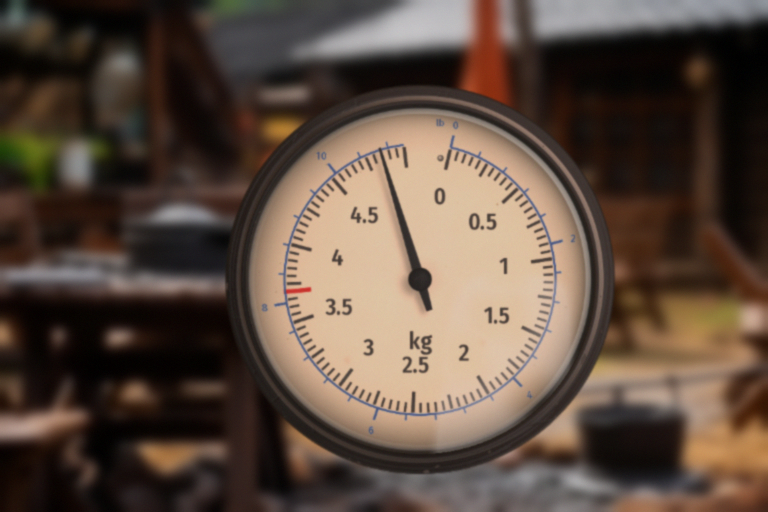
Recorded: 4.85; kg
